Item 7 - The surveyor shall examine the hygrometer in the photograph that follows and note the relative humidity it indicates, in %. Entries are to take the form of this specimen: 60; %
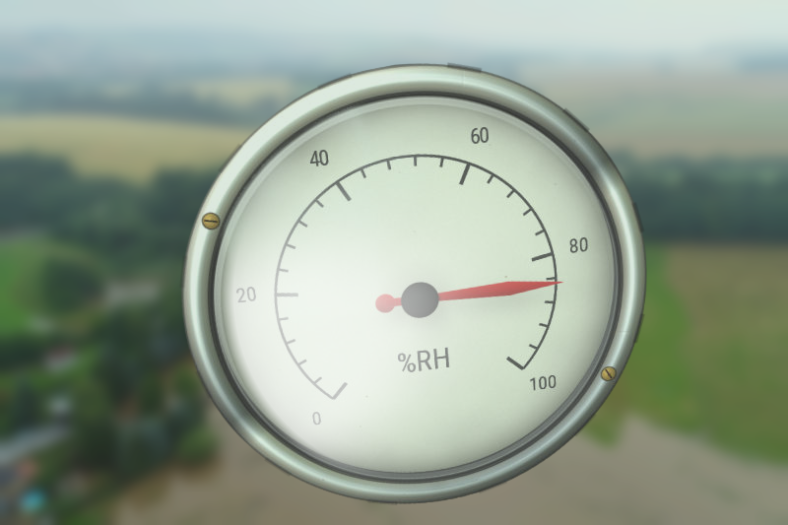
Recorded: 84; %
